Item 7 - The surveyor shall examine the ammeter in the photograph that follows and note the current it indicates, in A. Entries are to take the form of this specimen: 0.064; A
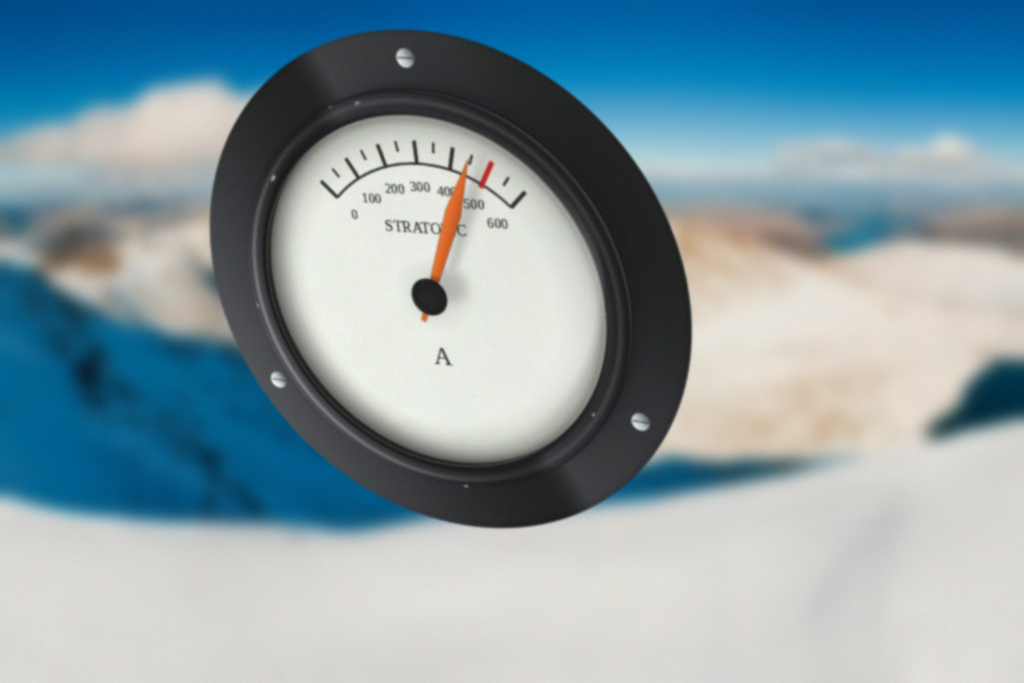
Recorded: 450; A
